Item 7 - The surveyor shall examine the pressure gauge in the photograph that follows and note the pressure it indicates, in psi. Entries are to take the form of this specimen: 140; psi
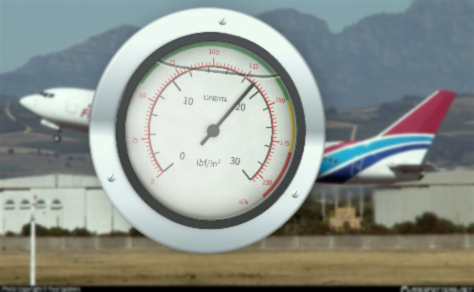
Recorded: 19; psi
